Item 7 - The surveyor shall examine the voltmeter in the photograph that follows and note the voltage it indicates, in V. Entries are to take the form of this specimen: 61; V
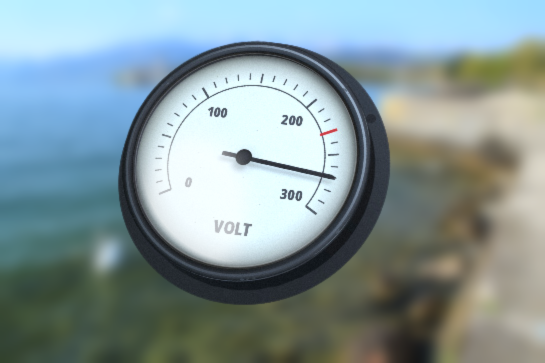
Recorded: 270; V
